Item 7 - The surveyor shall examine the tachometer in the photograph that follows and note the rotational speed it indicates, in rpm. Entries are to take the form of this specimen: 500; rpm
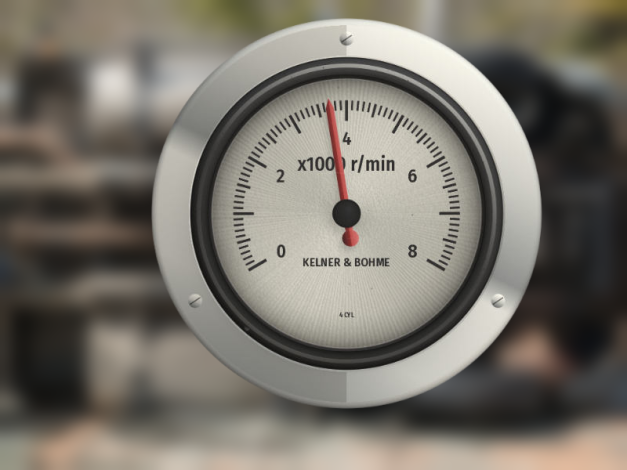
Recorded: 3700; rpm
